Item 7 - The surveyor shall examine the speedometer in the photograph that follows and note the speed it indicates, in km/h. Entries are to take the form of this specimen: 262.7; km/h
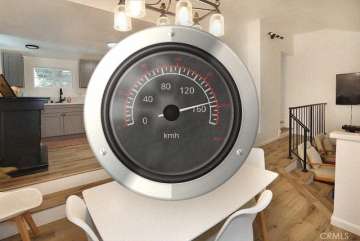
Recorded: 155; km/h
